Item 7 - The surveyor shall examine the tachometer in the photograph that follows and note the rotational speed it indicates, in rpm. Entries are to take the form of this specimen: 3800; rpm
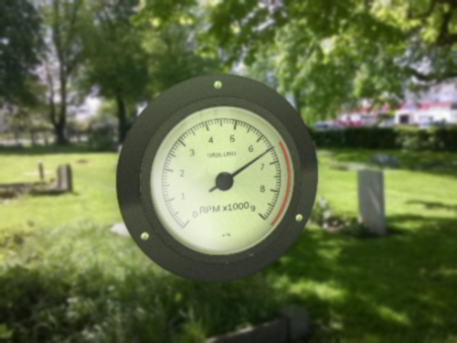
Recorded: 6500; rpm
